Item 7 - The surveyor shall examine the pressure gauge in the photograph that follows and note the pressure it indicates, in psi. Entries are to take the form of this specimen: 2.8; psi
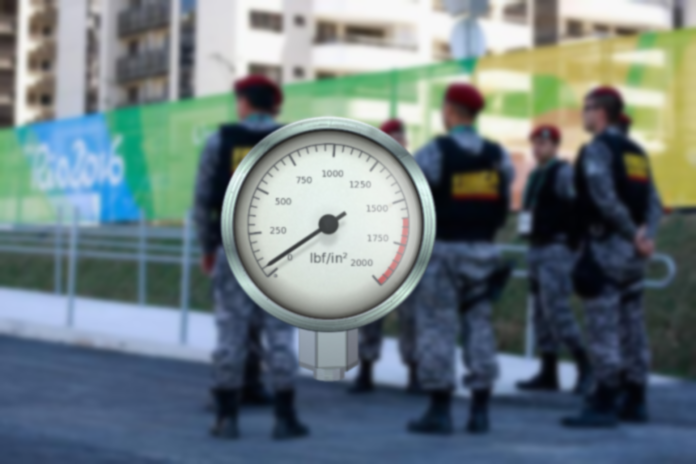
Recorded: 50; psi
